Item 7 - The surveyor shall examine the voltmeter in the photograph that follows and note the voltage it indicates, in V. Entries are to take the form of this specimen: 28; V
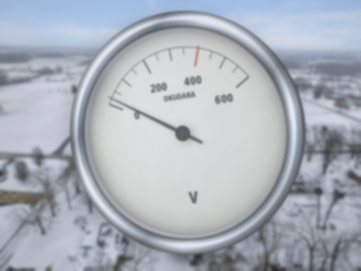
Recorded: 25; V
